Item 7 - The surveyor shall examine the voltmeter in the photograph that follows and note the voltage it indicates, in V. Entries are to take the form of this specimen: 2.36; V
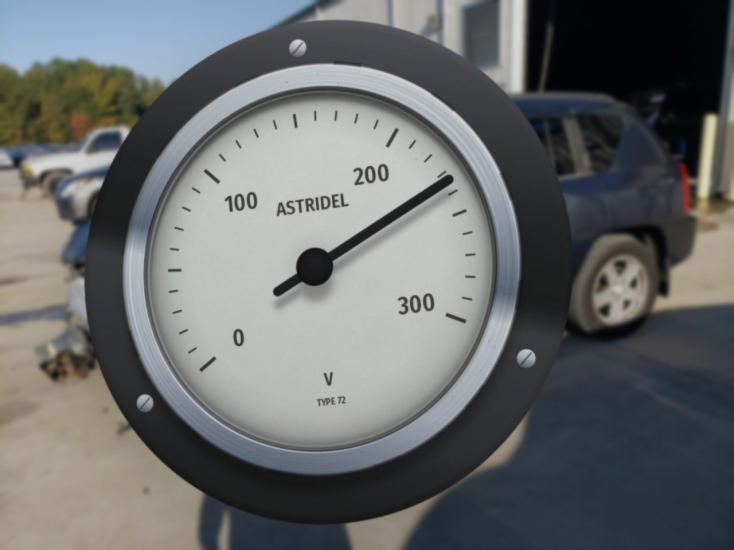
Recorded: 235; V
